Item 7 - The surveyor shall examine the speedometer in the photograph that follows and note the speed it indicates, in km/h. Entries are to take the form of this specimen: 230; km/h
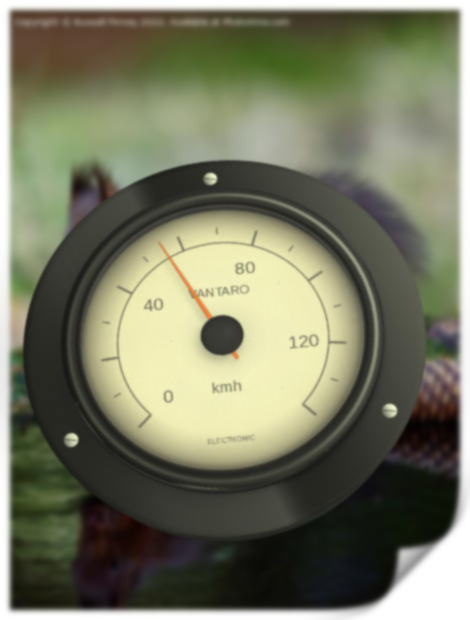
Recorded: 55; km/h
